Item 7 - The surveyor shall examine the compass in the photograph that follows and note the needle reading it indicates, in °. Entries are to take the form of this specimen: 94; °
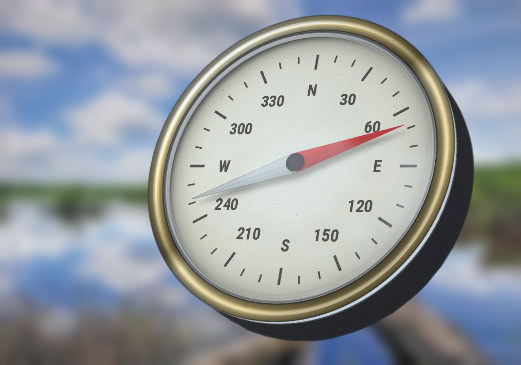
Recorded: 70; °
